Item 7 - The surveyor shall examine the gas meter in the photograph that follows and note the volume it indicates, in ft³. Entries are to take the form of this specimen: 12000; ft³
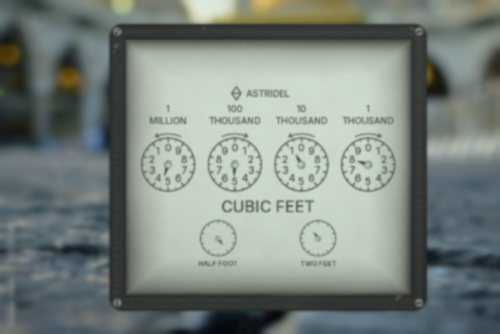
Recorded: 450800; ft³
